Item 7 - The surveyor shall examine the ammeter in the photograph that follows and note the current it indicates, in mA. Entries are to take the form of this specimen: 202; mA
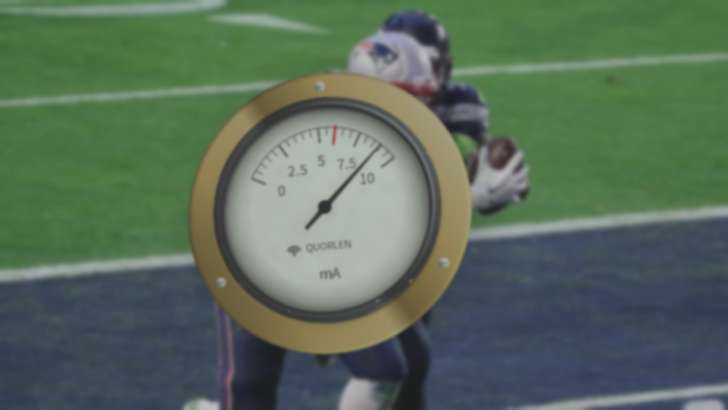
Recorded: 9; mA
